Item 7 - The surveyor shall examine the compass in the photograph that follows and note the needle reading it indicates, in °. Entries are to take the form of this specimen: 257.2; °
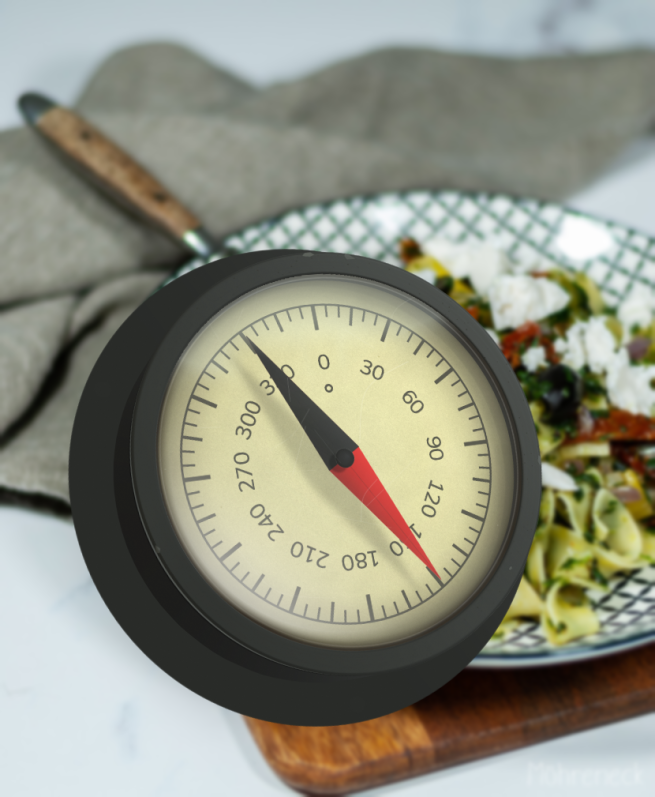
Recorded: 150; °
